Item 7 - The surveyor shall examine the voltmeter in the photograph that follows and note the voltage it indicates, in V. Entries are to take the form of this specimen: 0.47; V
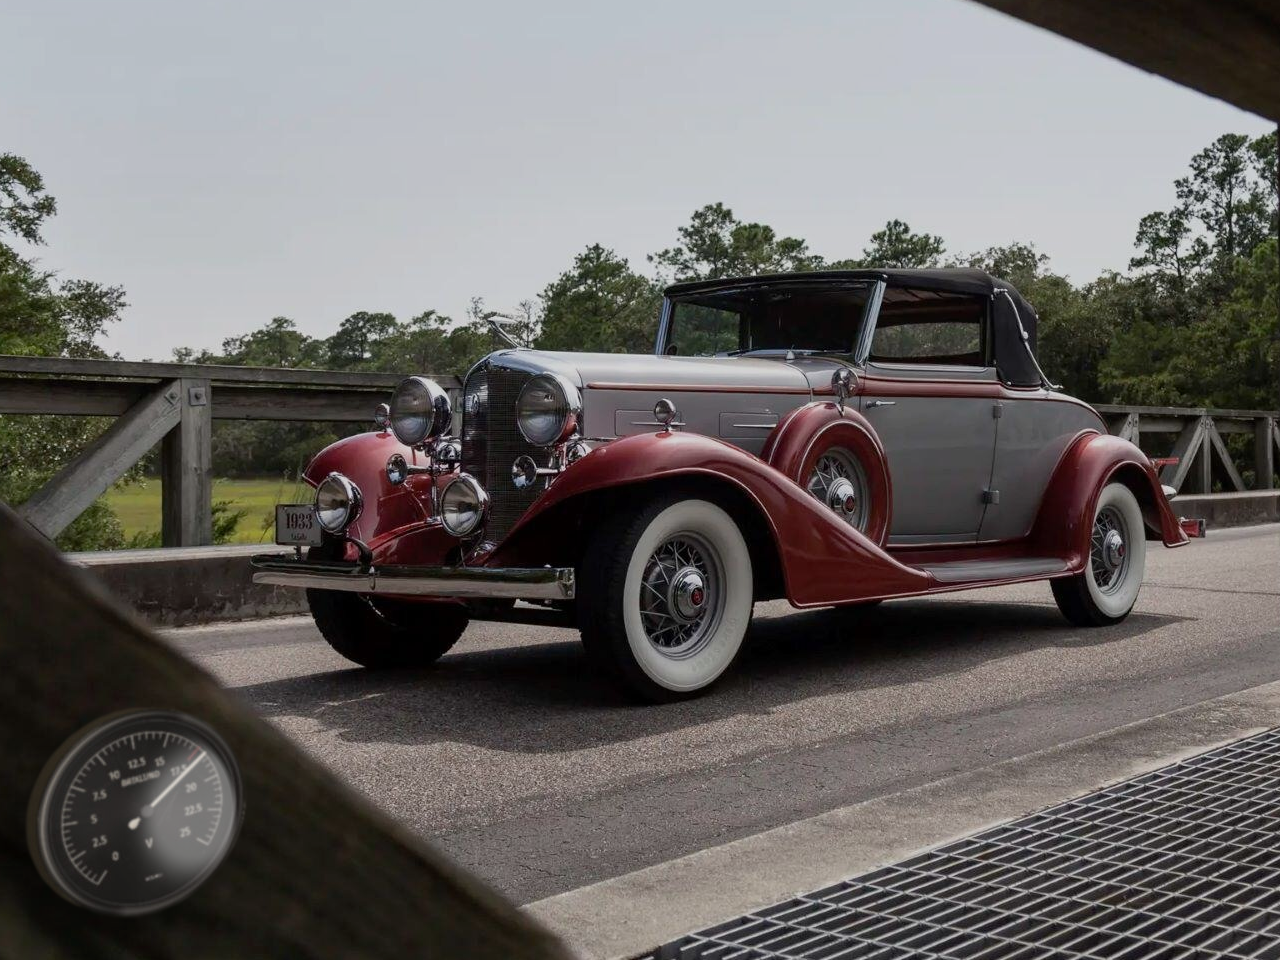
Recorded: 18; V
